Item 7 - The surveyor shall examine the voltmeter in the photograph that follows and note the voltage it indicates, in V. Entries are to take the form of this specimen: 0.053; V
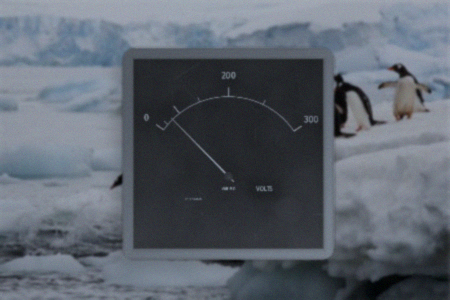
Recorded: 75; V
